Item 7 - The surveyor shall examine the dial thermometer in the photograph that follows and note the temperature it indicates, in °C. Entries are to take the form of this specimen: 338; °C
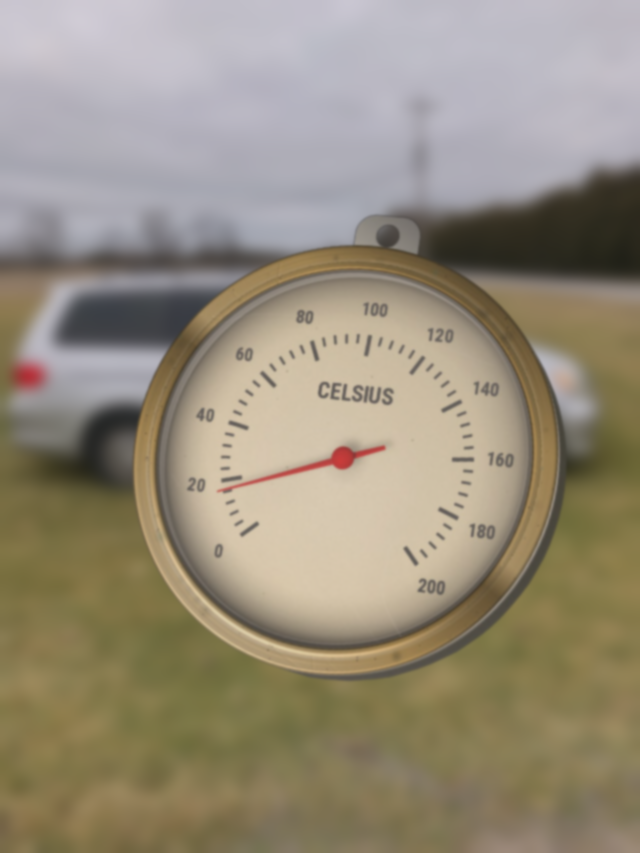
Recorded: 16; °C
